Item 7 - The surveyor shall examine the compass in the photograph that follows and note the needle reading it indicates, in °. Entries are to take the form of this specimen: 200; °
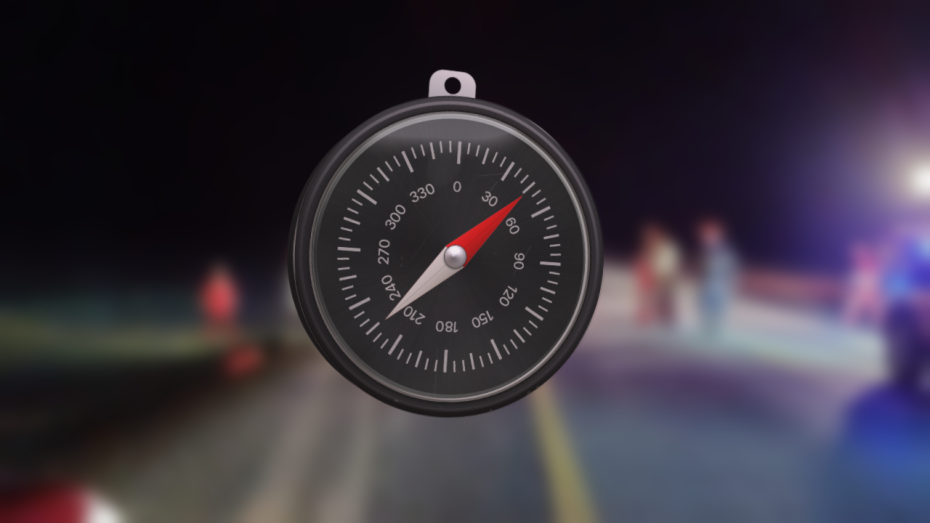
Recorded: 45; °
